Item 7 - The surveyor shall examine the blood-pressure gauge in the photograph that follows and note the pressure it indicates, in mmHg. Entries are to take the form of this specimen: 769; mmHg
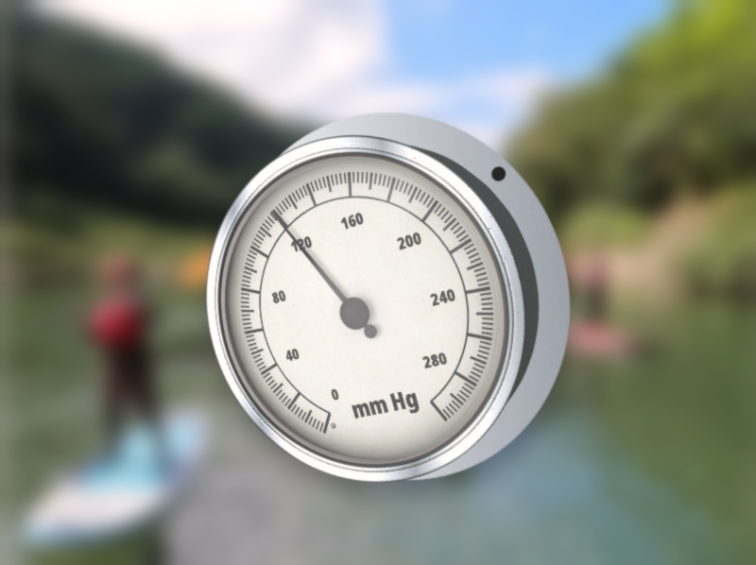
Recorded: 120; mmHg
